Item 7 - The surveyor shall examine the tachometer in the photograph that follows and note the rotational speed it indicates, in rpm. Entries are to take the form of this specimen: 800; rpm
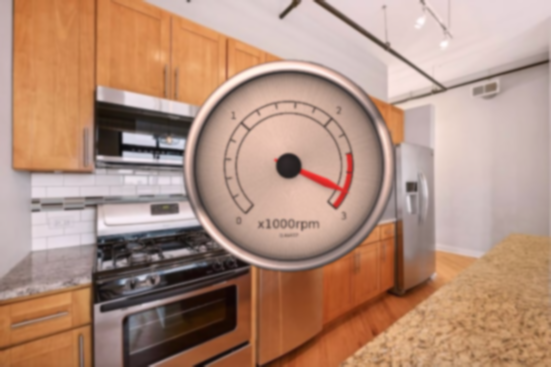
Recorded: 2800; rpm
